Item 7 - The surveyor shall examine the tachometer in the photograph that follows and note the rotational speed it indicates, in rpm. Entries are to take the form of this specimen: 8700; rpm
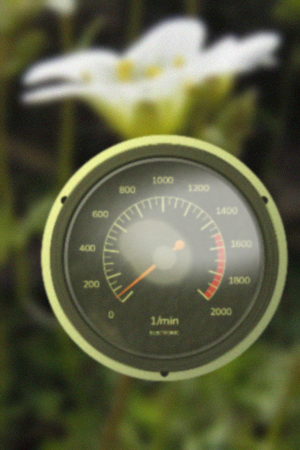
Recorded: 50; rpm
